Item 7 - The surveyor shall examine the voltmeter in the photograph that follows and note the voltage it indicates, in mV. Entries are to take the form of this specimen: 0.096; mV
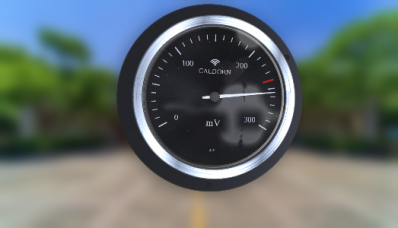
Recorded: 255; mV
